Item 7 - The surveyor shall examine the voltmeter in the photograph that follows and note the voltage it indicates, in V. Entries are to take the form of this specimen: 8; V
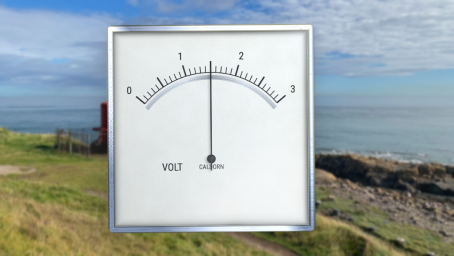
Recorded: 1.5; V
